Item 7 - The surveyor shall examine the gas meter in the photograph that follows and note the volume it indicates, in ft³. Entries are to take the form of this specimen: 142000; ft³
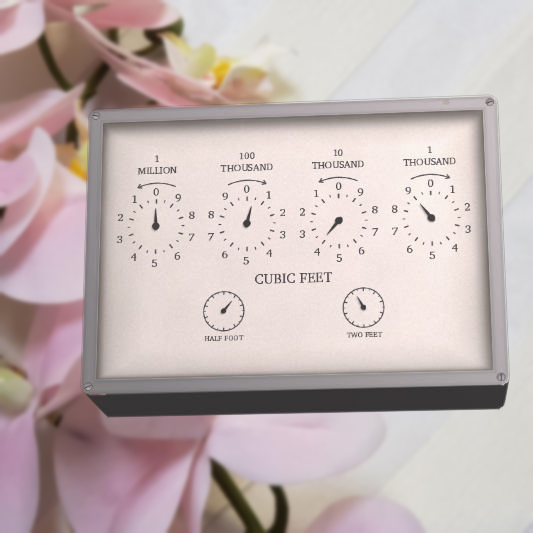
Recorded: 3900; ft³
